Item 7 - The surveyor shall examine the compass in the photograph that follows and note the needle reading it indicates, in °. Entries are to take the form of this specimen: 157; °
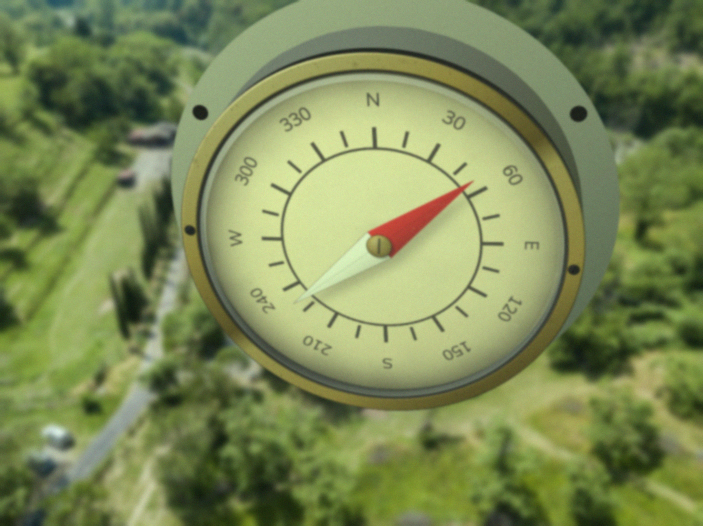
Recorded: 52.5; °
